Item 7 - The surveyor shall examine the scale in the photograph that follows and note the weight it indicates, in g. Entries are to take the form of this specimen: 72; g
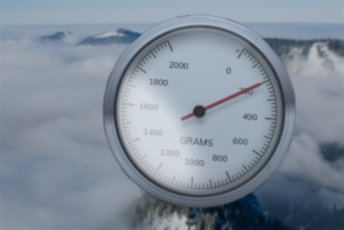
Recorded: 200; g
